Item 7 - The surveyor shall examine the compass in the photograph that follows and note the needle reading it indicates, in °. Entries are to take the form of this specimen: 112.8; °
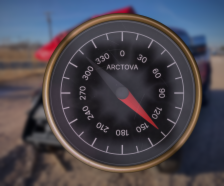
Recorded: 135; °
